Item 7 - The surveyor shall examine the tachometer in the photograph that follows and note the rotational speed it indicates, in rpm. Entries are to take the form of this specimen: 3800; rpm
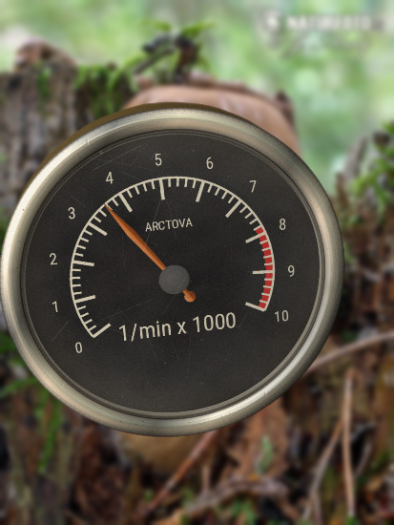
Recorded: 3600; rpm
